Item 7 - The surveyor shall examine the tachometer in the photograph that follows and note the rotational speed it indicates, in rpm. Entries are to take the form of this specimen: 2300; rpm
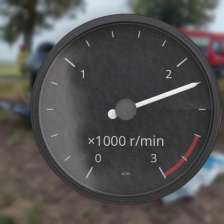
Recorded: 2200; rpm
